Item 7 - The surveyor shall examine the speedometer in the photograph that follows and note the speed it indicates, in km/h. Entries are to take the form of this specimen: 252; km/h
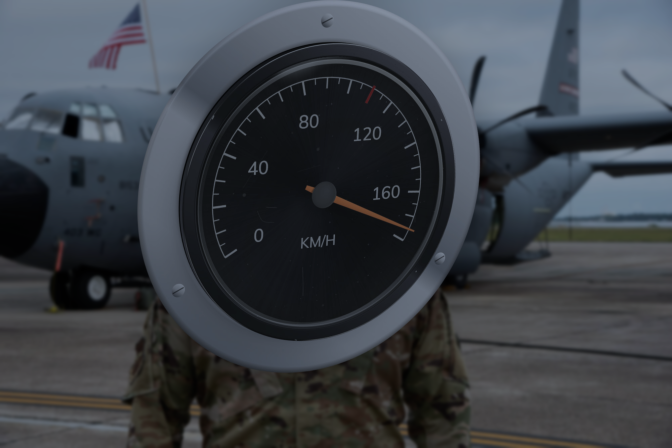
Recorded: 175; km/h
